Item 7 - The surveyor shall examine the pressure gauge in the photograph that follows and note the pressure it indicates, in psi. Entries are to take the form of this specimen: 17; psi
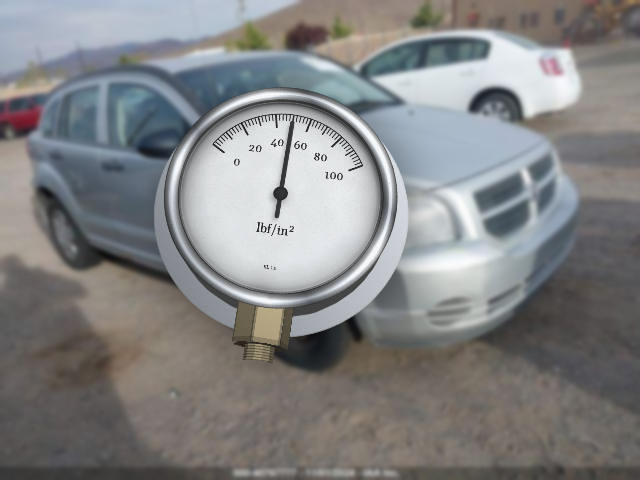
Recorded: 50; psi
